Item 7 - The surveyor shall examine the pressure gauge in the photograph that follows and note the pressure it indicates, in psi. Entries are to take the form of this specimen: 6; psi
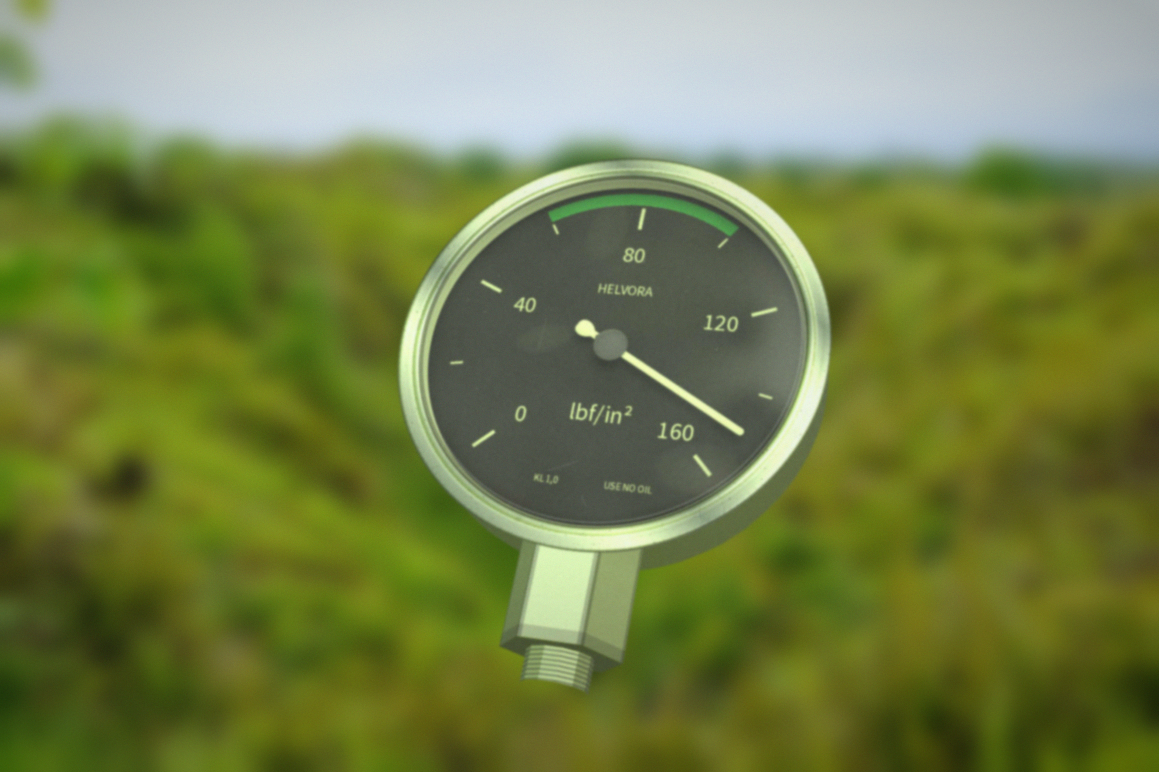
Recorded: 150; psi
